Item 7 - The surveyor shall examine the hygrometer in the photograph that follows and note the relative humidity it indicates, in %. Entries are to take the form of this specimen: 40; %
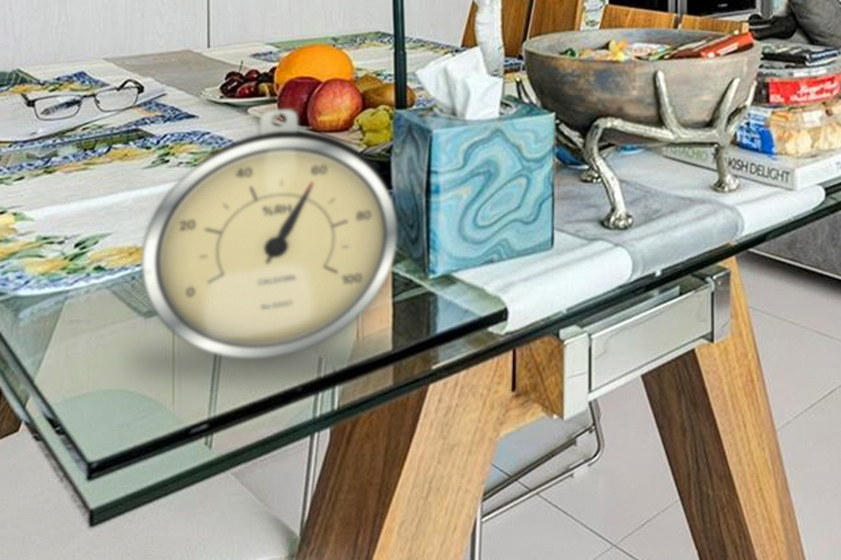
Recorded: 60; %
